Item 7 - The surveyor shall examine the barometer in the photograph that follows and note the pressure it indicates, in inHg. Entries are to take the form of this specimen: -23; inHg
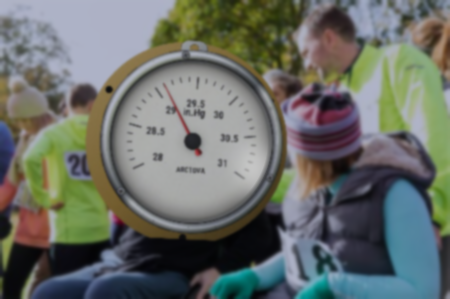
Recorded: 29.1; inHg
